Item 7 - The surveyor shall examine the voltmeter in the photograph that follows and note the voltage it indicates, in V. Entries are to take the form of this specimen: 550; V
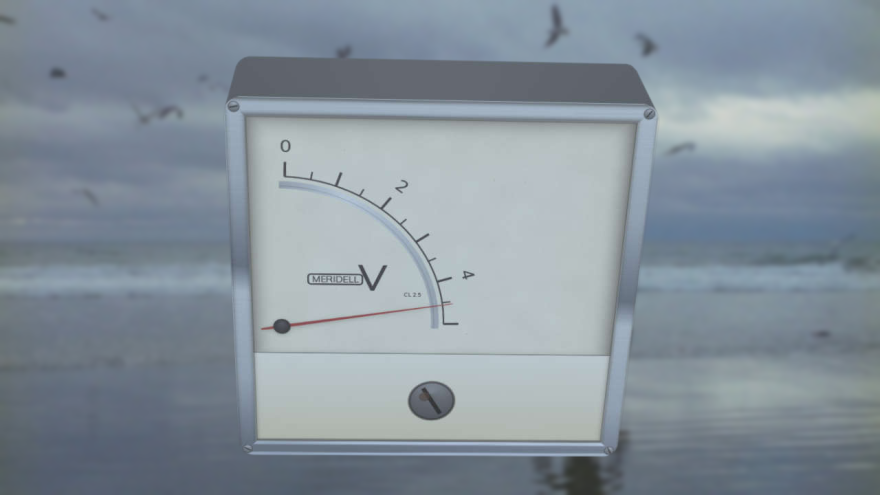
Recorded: 4.5; V
